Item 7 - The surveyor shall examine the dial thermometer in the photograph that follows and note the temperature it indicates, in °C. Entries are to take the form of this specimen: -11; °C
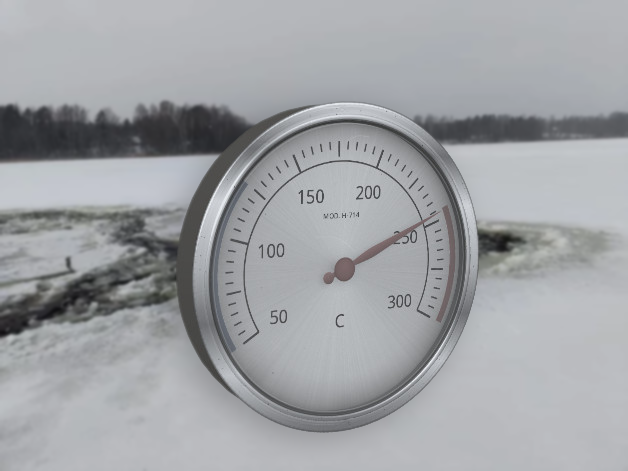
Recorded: 245; °C
